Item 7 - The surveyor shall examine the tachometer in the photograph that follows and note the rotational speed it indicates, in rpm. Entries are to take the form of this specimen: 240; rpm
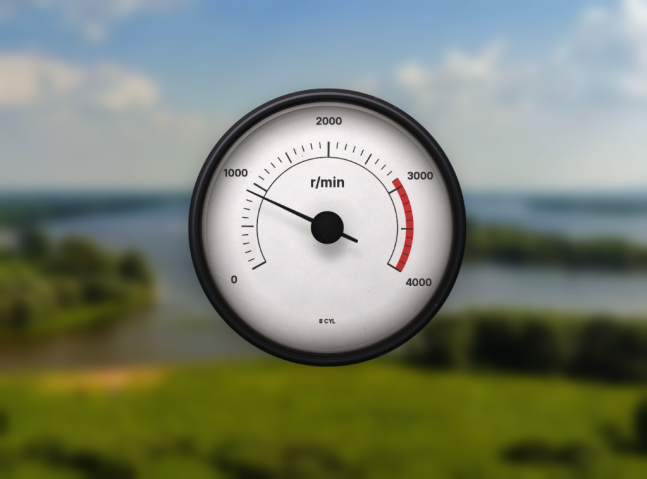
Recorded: 900; rpm
